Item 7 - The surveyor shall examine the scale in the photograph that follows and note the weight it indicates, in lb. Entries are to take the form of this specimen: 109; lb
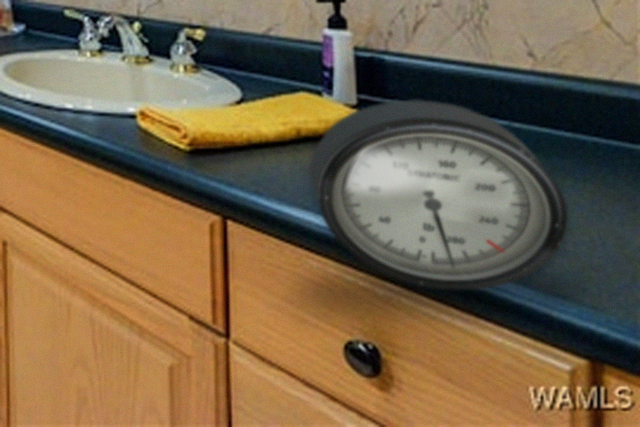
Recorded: 290; lb
